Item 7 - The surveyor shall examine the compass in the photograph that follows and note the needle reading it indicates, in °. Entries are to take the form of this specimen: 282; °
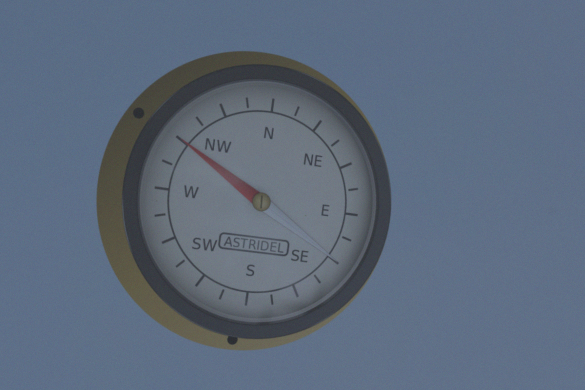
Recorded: 300; °
